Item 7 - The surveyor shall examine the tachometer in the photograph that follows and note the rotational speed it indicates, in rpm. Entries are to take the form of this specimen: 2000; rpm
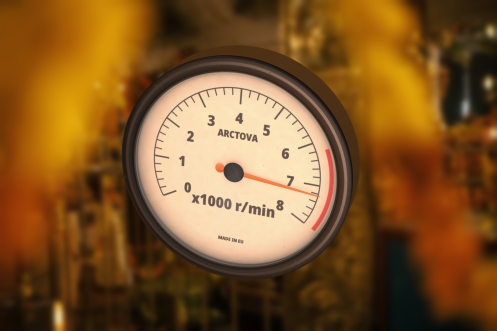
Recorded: 7200; rpm
